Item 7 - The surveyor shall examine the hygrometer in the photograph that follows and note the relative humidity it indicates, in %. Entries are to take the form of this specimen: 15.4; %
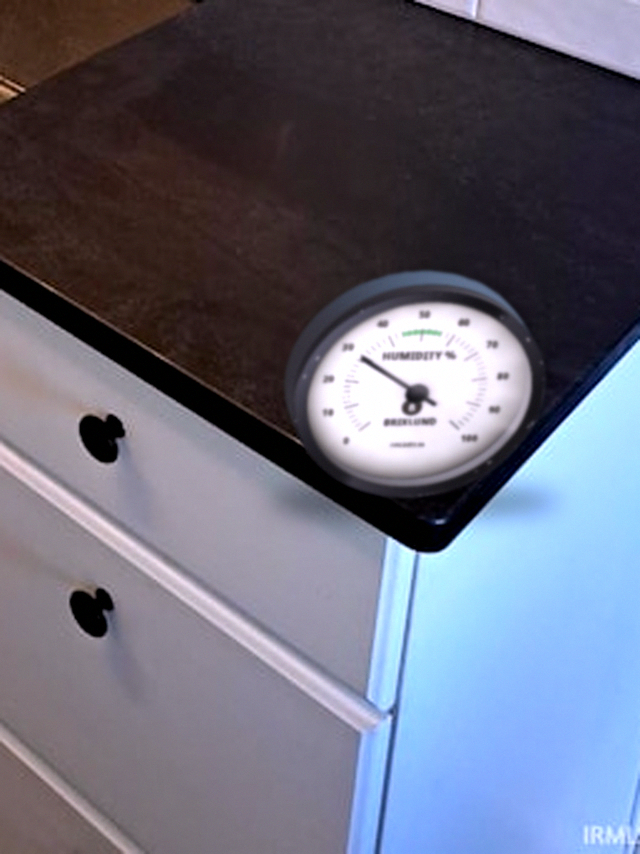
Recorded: 30; %
